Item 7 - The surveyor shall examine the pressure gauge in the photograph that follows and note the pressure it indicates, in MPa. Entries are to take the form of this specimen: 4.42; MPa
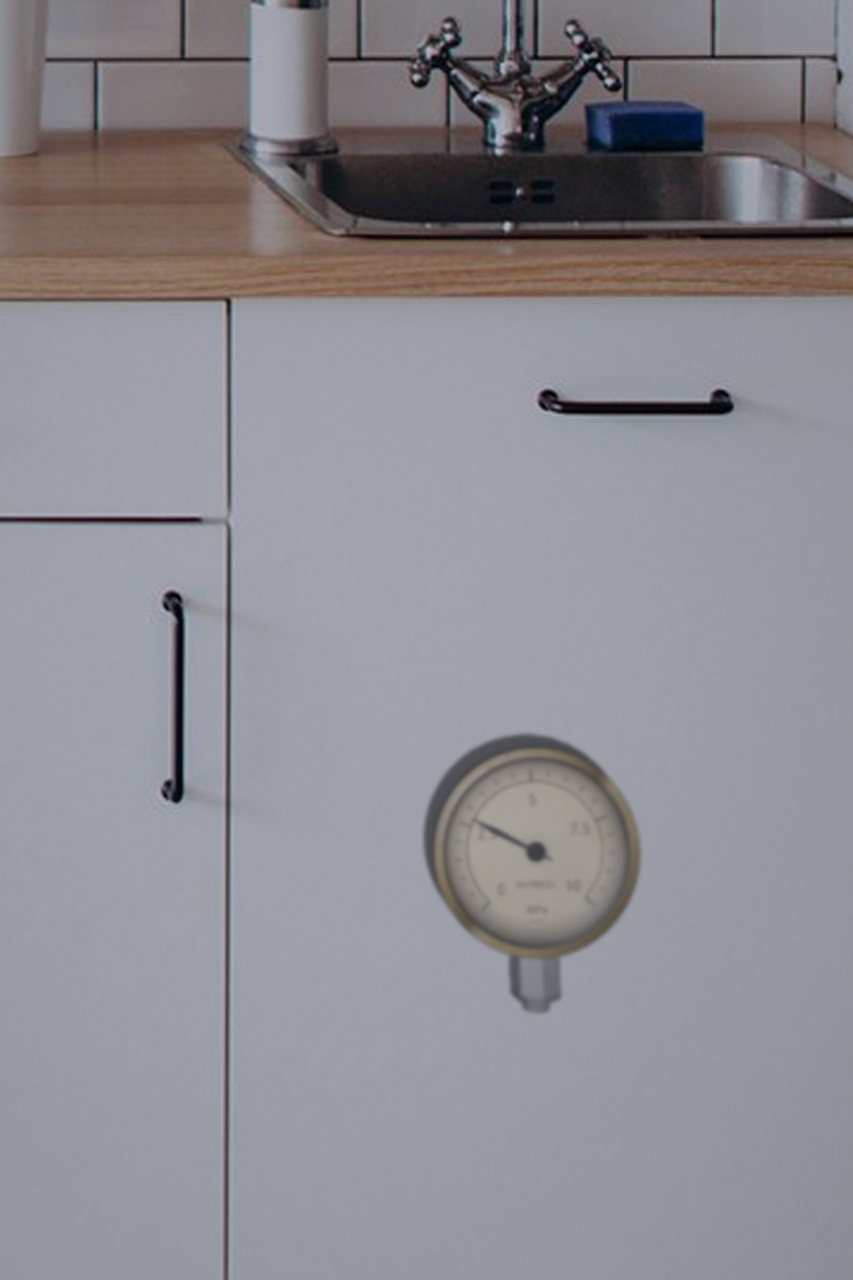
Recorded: 2.75; MPa
